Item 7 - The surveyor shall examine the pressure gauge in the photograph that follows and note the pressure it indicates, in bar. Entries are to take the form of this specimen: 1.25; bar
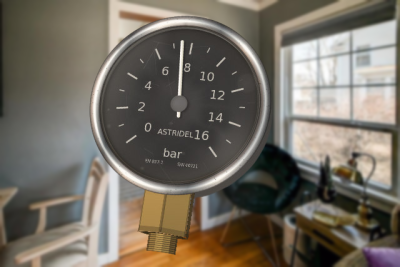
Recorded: 7.5; bar
